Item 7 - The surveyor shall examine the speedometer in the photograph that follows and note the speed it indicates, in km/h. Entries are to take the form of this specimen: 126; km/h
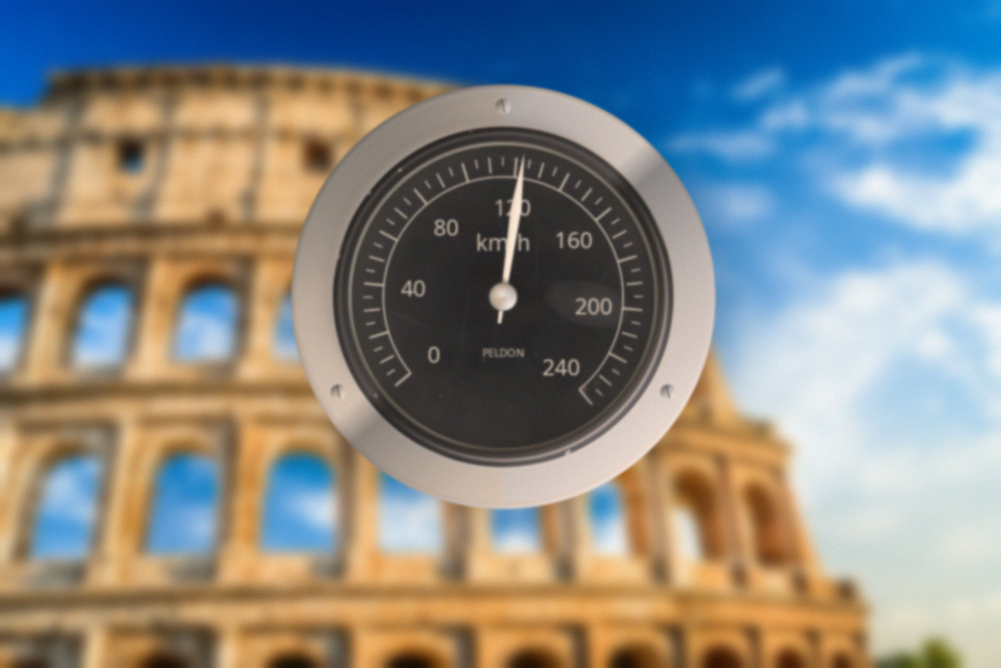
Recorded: 122.5; km/h
